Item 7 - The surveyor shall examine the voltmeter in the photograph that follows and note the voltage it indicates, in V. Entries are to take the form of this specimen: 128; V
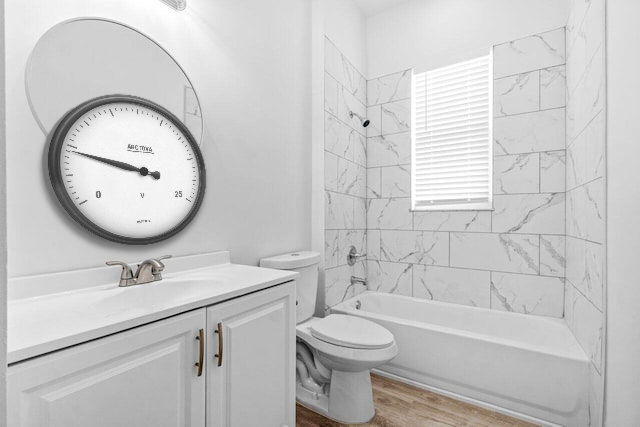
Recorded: 4.5; V
